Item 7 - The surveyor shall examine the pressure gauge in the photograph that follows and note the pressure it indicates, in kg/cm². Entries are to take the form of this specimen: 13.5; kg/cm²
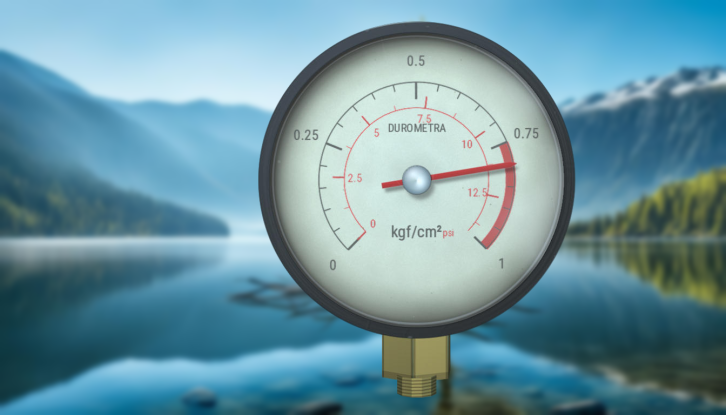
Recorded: 0.8; kg/cm²
